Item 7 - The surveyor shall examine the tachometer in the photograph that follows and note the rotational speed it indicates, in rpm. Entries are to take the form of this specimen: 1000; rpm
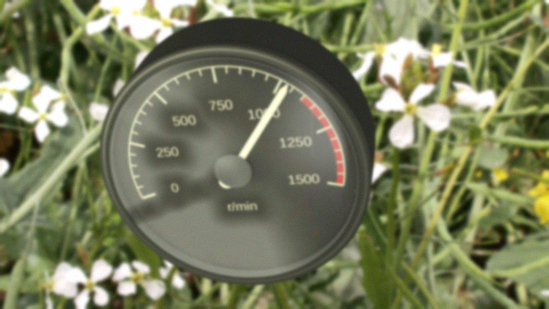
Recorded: 1025; rpm
